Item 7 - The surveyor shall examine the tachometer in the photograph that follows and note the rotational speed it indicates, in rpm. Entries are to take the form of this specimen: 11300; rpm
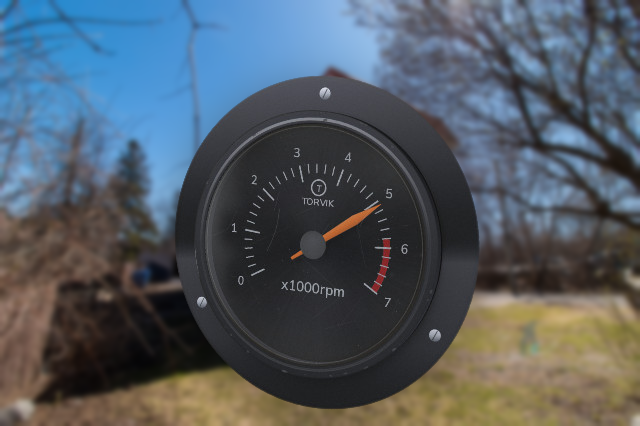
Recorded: 5100; rpm
